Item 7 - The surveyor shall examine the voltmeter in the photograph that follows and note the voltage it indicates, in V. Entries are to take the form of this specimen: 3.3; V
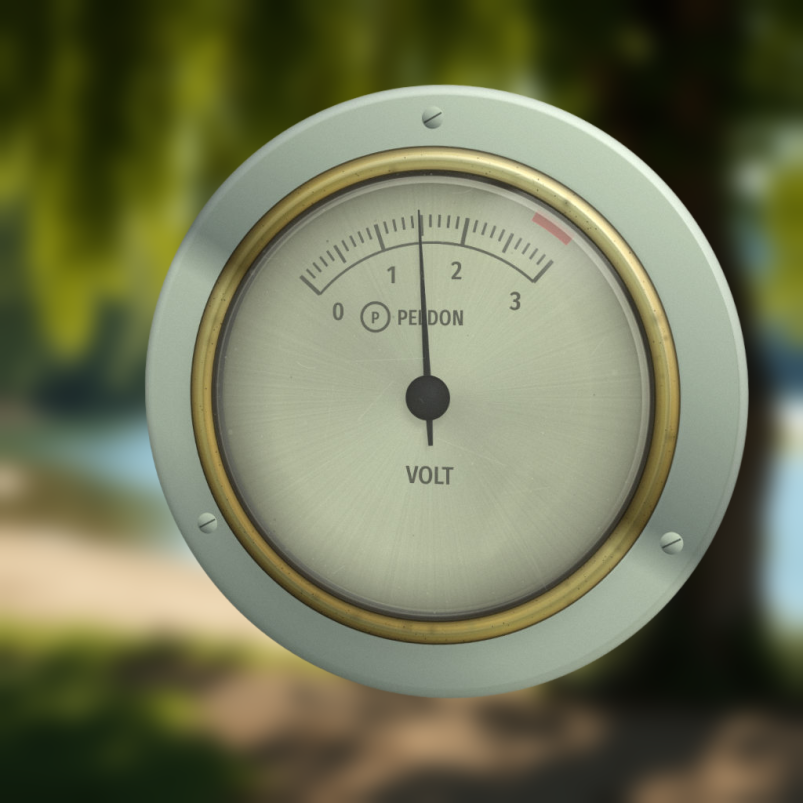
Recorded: 1.5; V
